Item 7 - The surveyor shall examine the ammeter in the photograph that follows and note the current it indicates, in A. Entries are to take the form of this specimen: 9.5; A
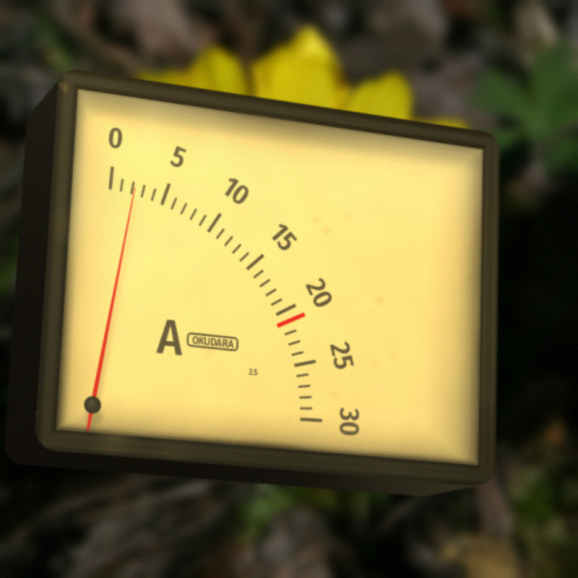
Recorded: 2; A
